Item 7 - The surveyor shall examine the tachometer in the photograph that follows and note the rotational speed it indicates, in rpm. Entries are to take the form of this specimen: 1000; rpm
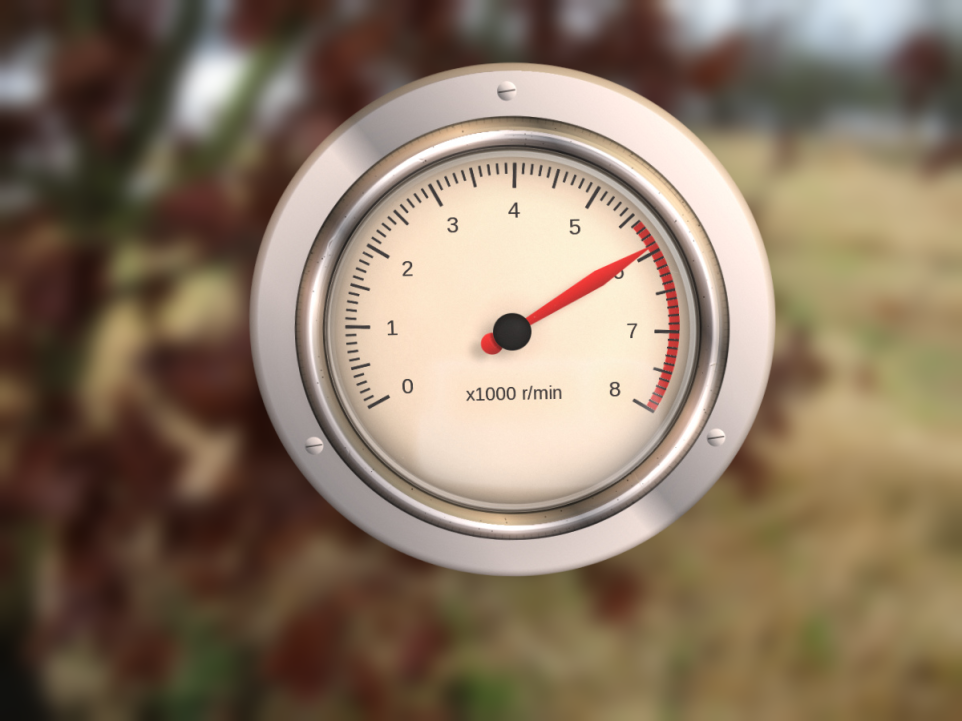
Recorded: 5900; rpm
